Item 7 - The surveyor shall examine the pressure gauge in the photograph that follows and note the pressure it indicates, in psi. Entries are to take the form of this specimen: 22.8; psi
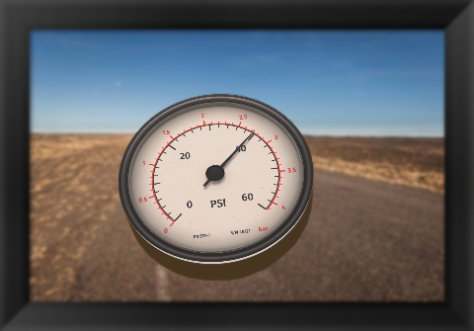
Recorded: 40; psi
